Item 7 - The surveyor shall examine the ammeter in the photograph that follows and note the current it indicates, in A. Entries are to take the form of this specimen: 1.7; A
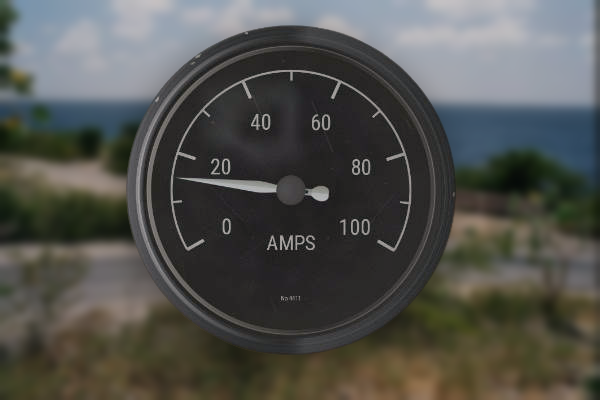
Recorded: 15; A
